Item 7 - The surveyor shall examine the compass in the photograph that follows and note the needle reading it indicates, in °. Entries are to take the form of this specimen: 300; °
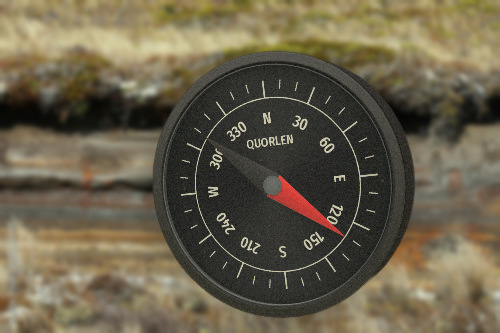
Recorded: 130; °
